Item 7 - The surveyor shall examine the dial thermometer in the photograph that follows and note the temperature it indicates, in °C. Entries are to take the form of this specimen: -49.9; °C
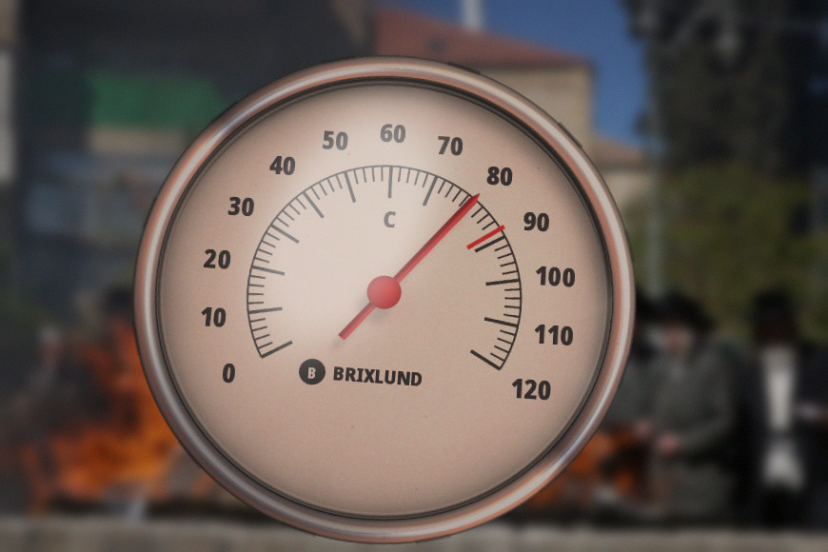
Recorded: 80; °C
